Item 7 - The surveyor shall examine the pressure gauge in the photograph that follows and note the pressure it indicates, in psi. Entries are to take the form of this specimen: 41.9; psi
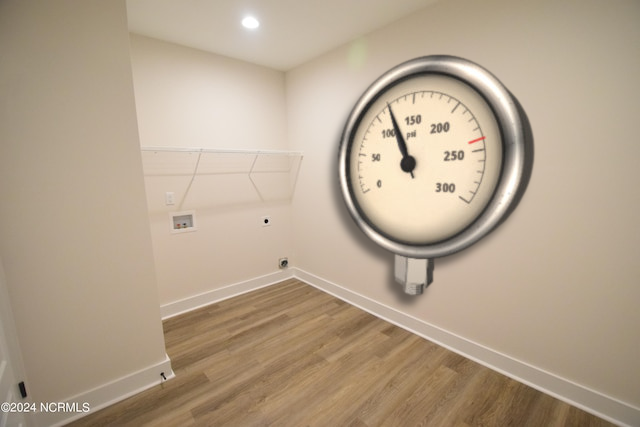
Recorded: 120; psi
